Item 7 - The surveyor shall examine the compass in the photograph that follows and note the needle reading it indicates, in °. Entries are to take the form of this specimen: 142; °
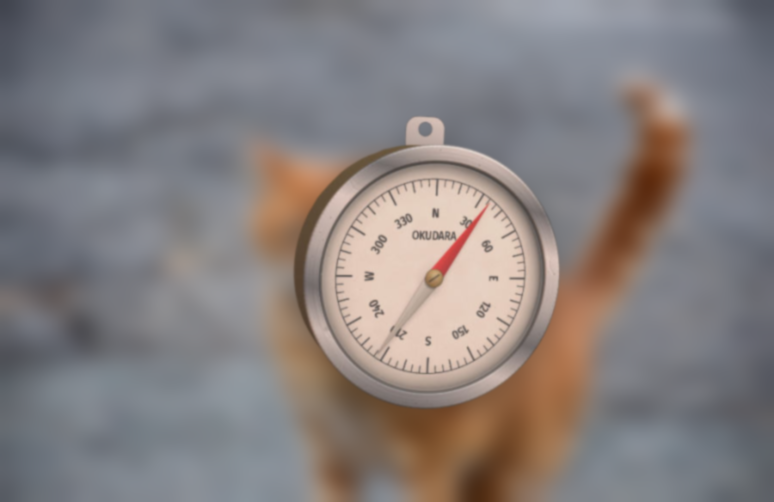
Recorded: 35; °
